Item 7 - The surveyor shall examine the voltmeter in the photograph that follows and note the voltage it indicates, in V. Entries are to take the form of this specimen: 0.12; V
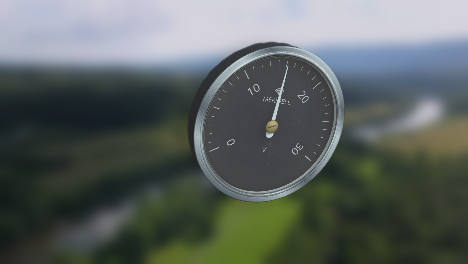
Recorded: 15; V
